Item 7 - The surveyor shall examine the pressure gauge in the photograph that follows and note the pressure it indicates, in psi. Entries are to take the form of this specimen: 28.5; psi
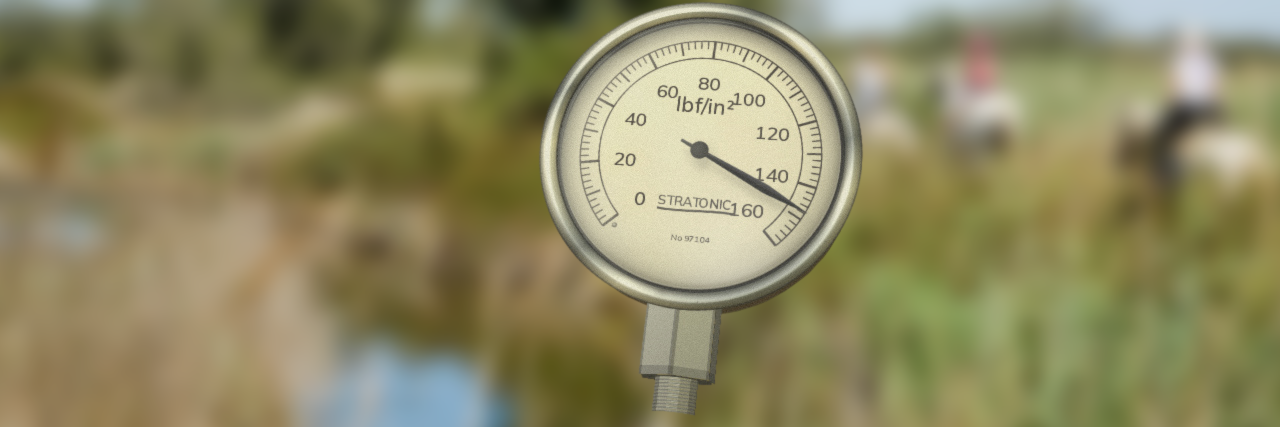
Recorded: 148; psi
